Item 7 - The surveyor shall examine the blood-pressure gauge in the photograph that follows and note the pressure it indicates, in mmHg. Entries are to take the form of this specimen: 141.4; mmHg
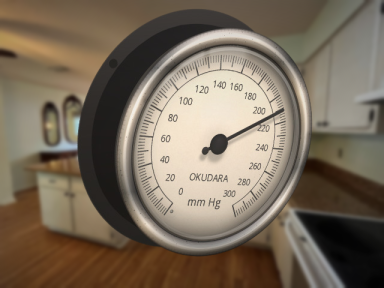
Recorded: 210; mmHg
